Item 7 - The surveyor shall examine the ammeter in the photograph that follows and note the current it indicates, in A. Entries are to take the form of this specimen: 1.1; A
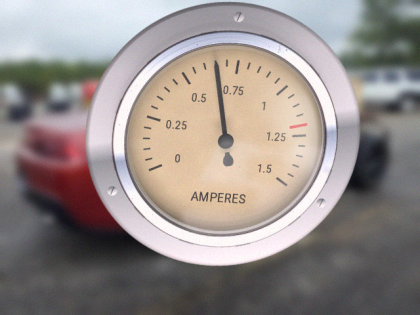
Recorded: 0.65; A
